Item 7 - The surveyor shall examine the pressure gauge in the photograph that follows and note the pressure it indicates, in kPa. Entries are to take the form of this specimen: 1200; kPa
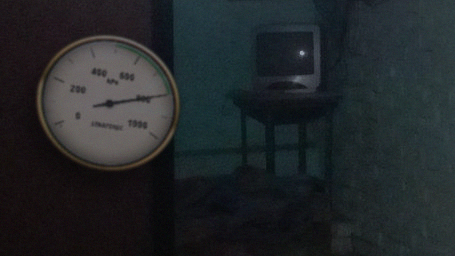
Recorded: 800; kPa
